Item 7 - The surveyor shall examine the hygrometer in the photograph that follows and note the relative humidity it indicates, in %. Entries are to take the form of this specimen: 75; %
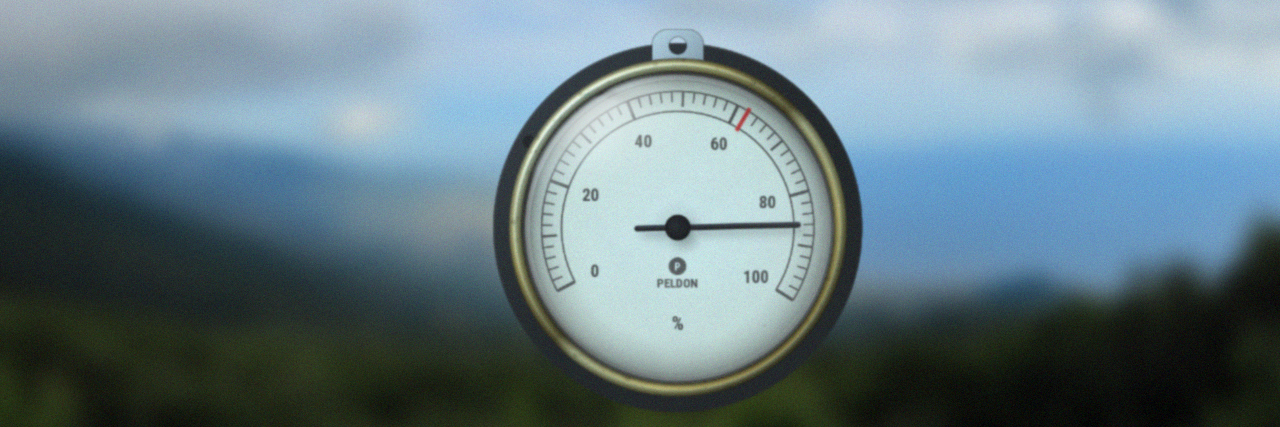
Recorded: 86; %
